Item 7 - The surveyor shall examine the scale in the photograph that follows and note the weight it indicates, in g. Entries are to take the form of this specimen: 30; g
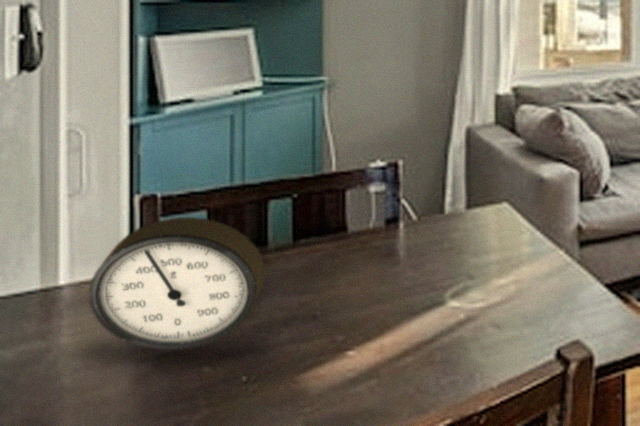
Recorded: 450; g
